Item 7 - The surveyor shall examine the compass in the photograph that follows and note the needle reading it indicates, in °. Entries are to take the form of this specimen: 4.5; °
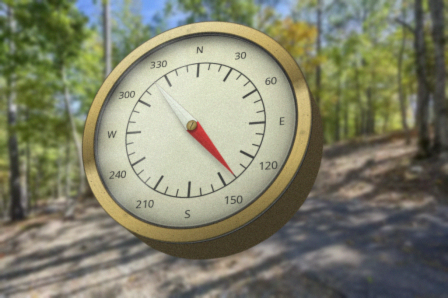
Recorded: 140; °
